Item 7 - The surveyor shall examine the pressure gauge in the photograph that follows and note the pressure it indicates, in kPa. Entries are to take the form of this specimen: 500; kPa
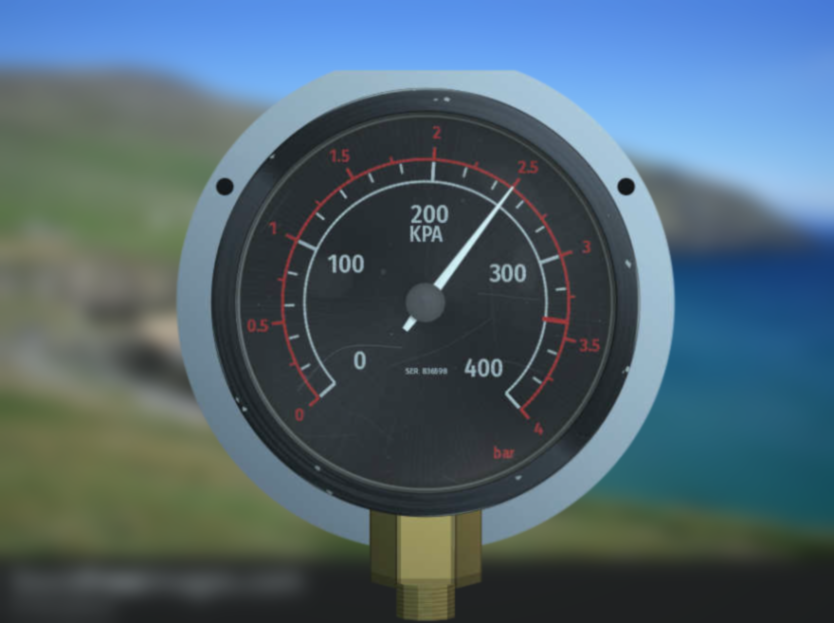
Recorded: 250; kPa
